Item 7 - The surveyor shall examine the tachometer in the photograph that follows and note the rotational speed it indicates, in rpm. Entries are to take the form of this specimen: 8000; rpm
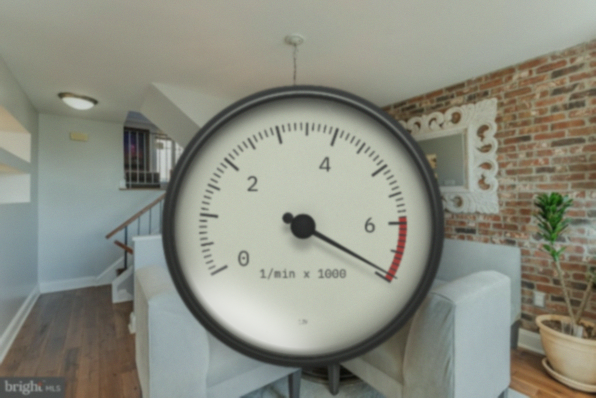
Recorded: 6900; rpm
